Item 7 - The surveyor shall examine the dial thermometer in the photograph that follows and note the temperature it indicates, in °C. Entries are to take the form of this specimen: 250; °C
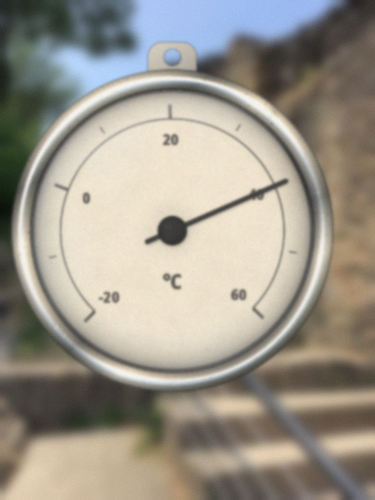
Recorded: 40; °C
